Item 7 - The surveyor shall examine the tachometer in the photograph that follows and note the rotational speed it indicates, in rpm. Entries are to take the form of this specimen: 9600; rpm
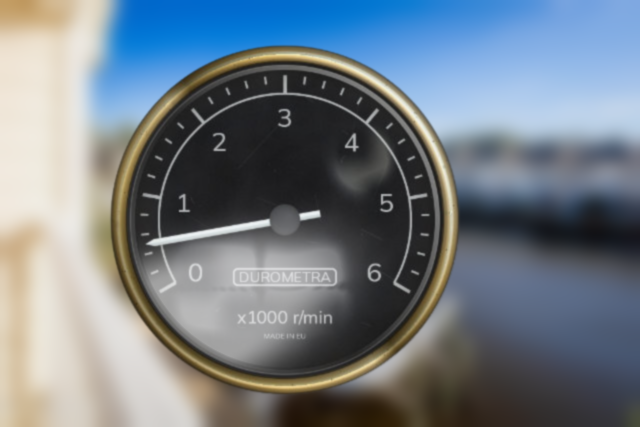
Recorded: 500; rpm
